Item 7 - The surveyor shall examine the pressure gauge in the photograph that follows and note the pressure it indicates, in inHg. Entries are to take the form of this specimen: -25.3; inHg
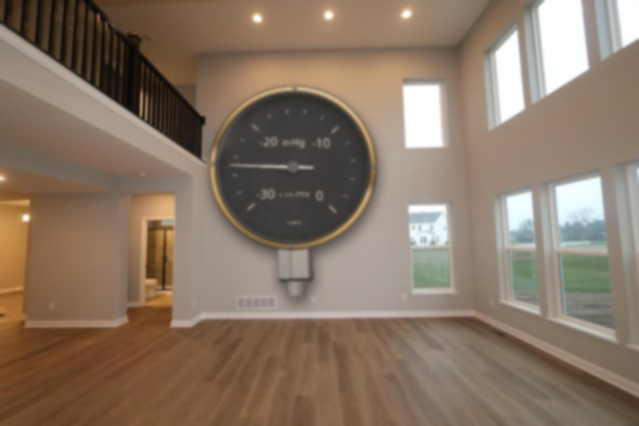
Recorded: -25; inHg
